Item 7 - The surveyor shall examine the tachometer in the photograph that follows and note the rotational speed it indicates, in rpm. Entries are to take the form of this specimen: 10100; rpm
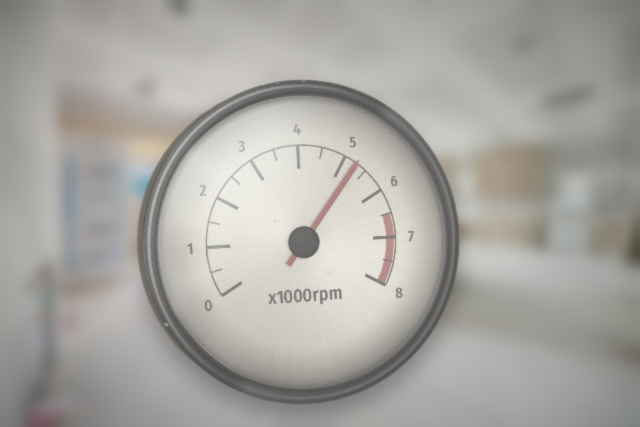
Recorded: 5250; rpm
